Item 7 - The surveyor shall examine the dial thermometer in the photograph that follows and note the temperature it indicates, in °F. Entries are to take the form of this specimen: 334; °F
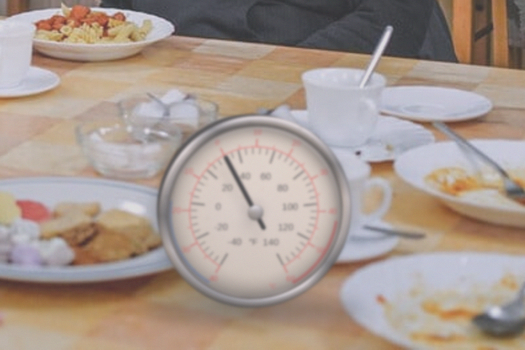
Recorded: 32; °F
